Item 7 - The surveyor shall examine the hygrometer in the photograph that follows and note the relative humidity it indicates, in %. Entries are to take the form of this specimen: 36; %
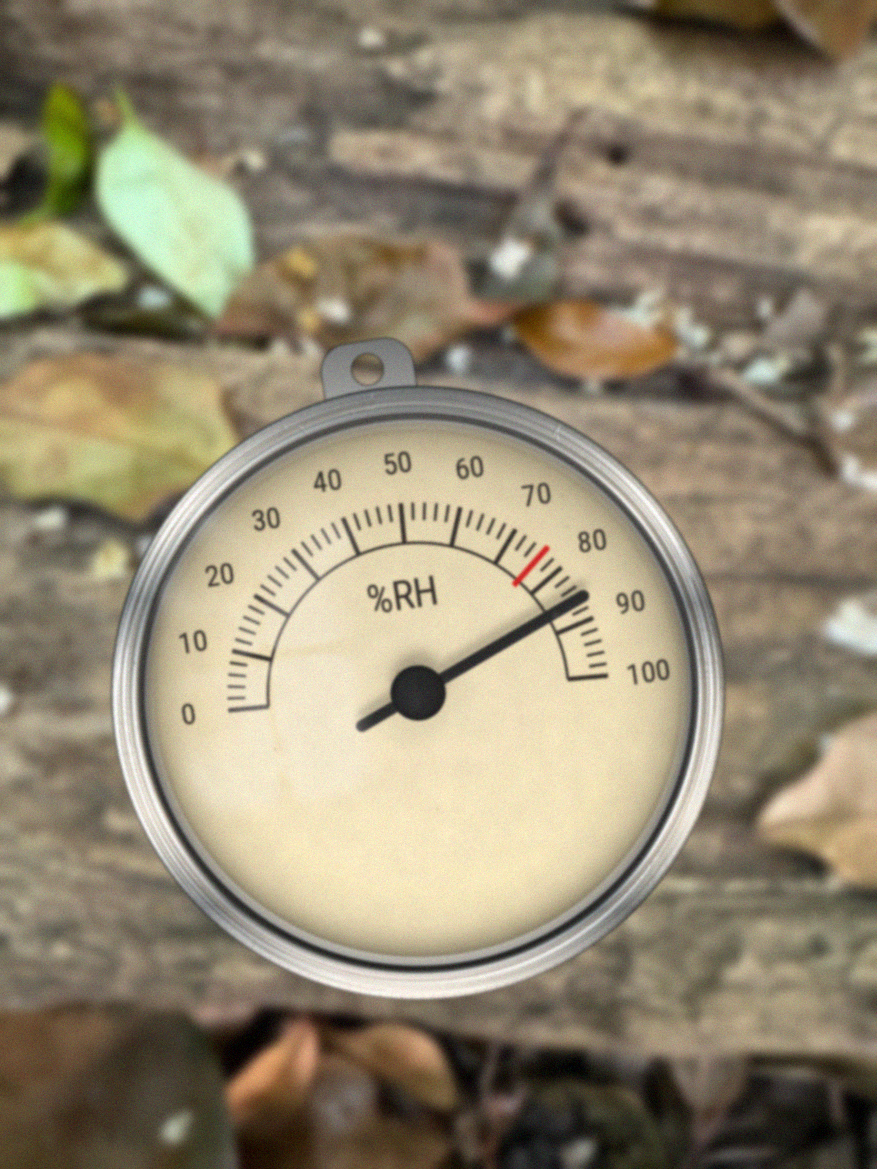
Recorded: 86; %
